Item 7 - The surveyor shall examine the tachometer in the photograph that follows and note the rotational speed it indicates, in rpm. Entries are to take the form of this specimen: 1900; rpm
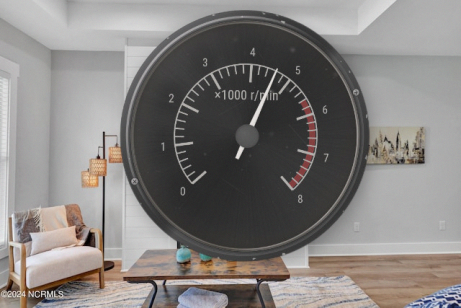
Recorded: 4600; rpm
